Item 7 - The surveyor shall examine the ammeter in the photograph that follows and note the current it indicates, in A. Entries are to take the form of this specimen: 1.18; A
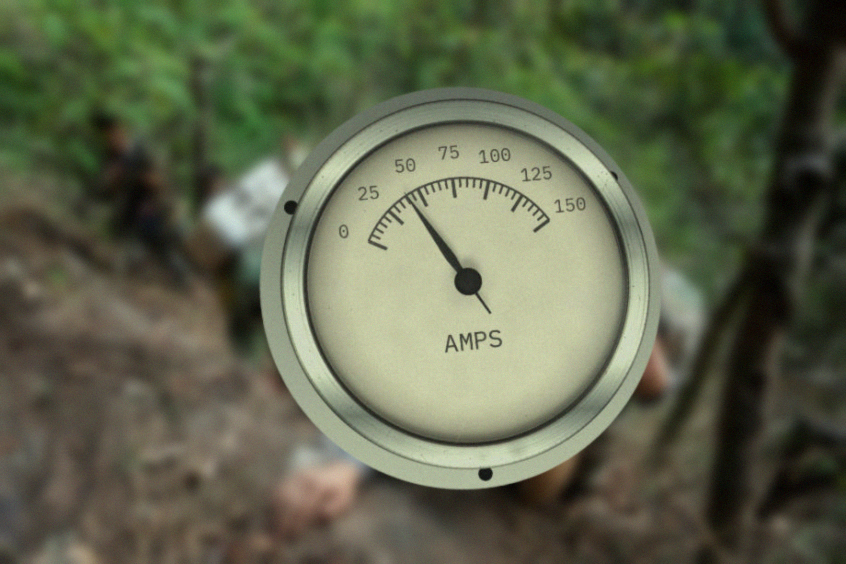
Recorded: 40; A
